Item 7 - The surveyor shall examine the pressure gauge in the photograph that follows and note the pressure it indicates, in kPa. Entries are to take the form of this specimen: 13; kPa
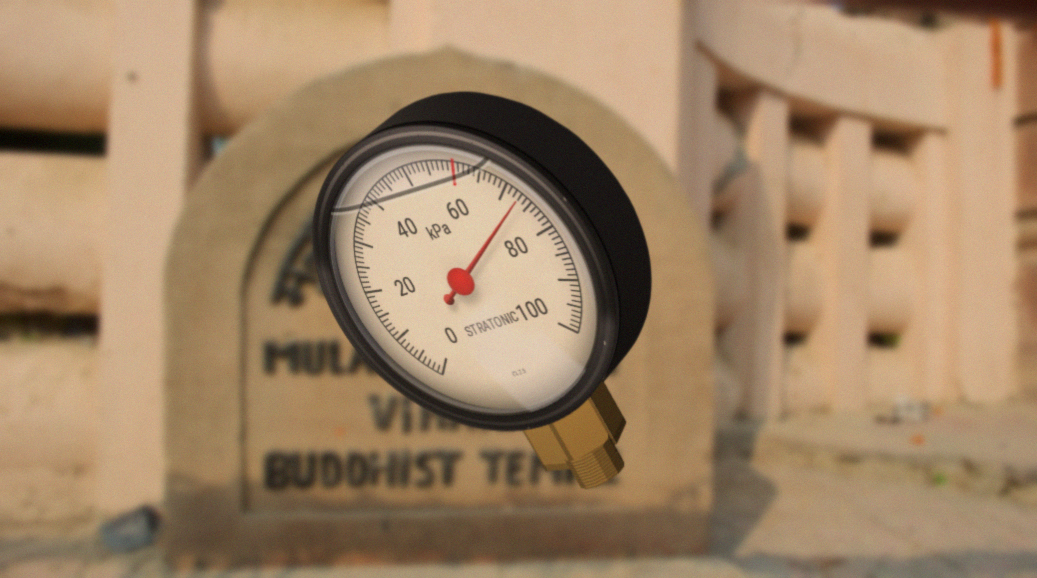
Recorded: 73; kPa
